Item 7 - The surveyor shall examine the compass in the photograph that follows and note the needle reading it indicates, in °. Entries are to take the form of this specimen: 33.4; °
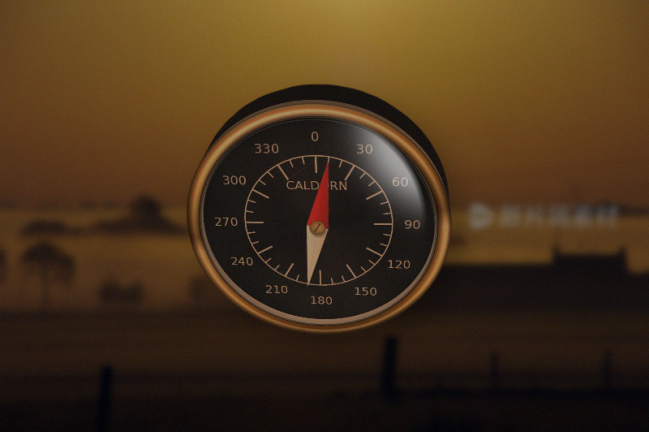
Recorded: 10; °
